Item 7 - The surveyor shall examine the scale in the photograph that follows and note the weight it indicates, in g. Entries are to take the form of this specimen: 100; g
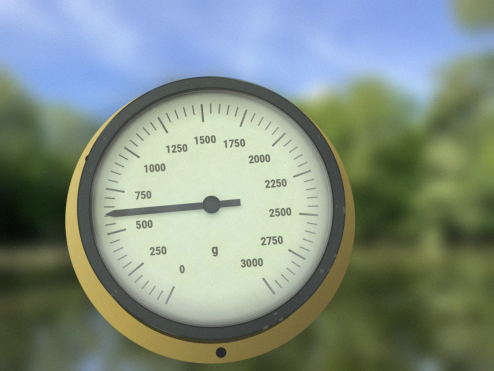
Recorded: 600; g
